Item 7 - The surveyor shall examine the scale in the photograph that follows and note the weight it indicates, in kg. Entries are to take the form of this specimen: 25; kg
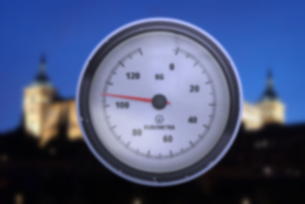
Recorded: 105; kg
